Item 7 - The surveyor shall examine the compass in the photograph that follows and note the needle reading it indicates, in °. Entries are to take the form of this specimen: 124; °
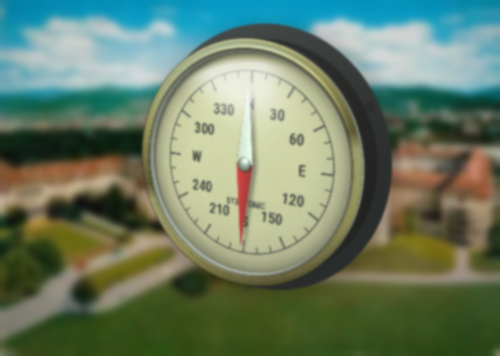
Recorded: 180; °
